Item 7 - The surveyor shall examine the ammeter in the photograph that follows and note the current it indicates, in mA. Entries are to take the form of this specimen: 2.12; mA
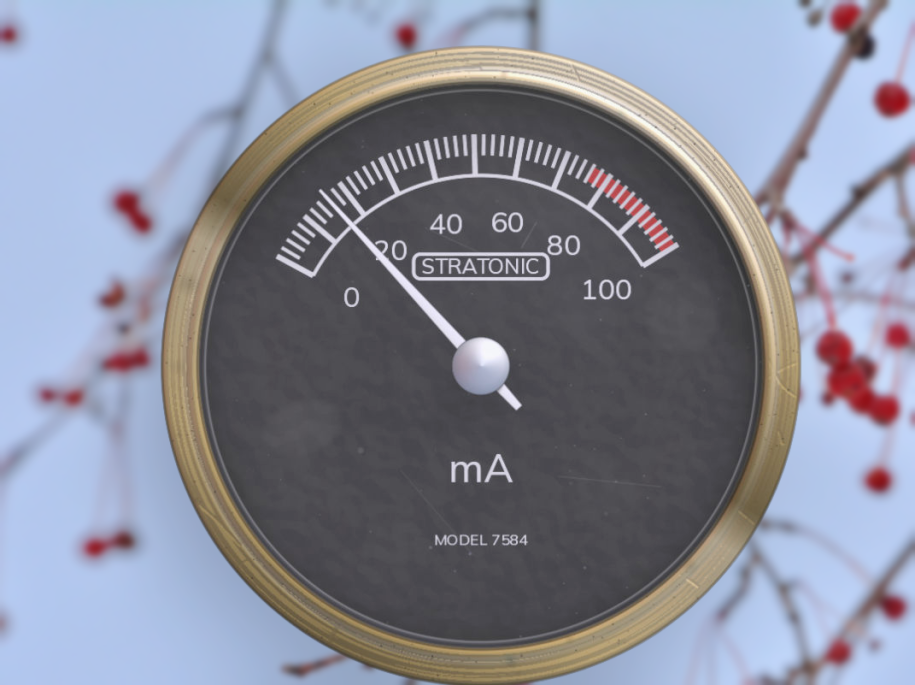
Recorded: 16; mA
